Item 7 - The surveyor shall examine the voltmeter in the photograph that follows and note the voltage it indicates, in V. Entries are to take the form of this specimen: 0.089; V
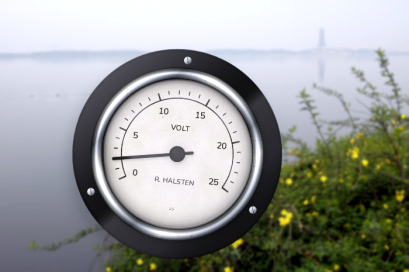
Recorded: 2; V
